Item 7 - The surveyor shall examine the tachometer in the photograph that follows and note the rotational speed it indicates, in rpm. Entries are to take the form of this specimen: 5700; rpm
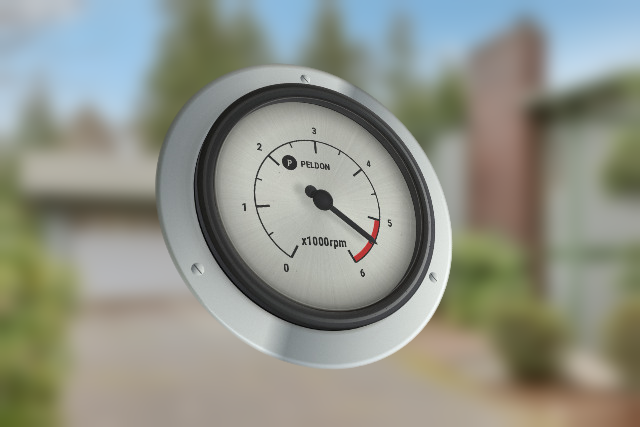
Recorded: 5500; rpm
